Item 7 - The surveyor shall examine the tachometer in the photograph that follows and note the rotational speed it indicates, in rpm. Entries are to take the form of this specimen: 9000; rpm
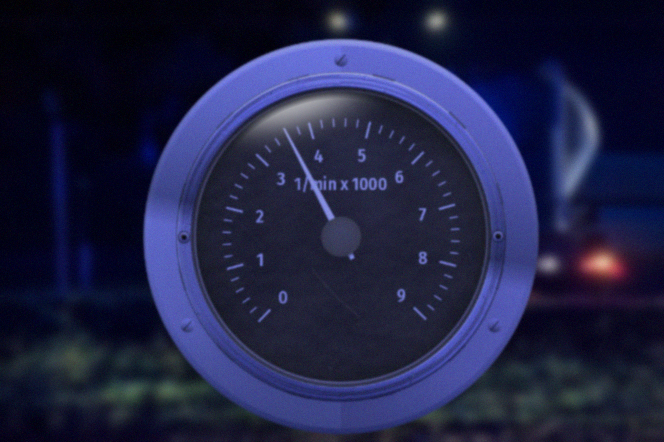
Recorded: 3600; rpm
